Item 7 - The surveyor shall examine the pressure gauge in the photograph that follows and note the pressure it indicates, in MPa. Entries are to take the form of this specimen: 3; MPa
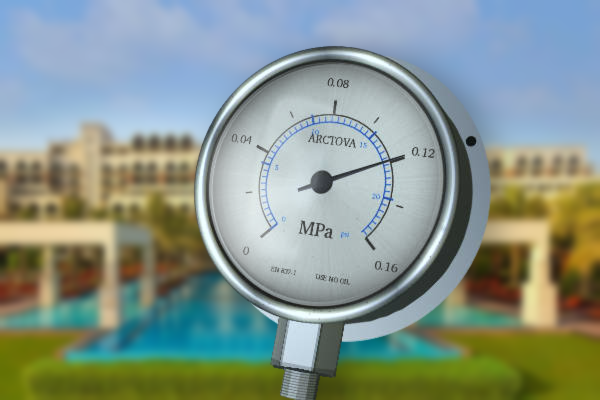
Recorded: 0.12; MPa
